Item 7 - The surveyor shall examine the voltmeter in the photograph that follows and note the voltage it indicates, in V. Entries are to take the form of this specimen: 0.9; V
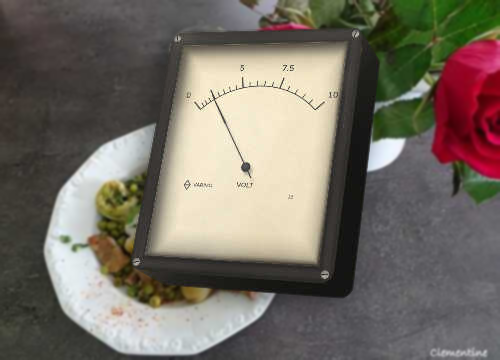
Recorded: 2.5; V
